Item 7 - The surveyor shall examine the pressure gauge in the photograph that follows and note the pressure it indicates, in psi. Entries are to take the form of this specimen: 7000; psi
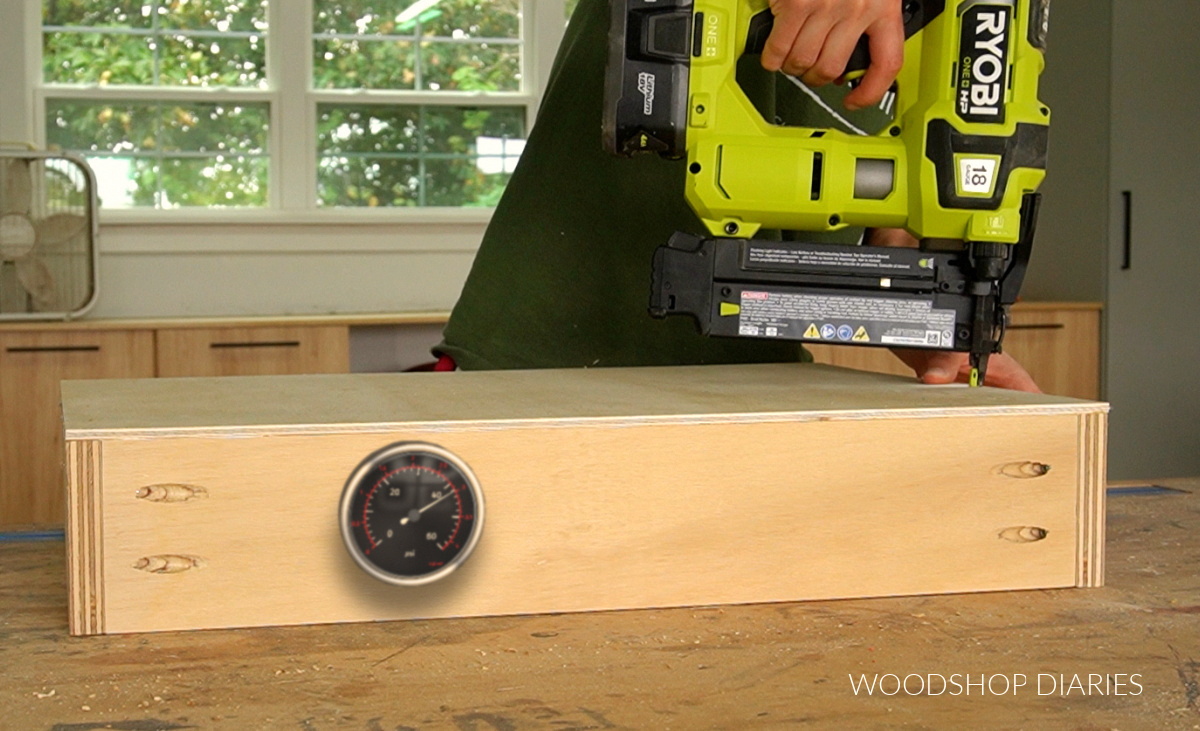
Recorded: 42; psi
